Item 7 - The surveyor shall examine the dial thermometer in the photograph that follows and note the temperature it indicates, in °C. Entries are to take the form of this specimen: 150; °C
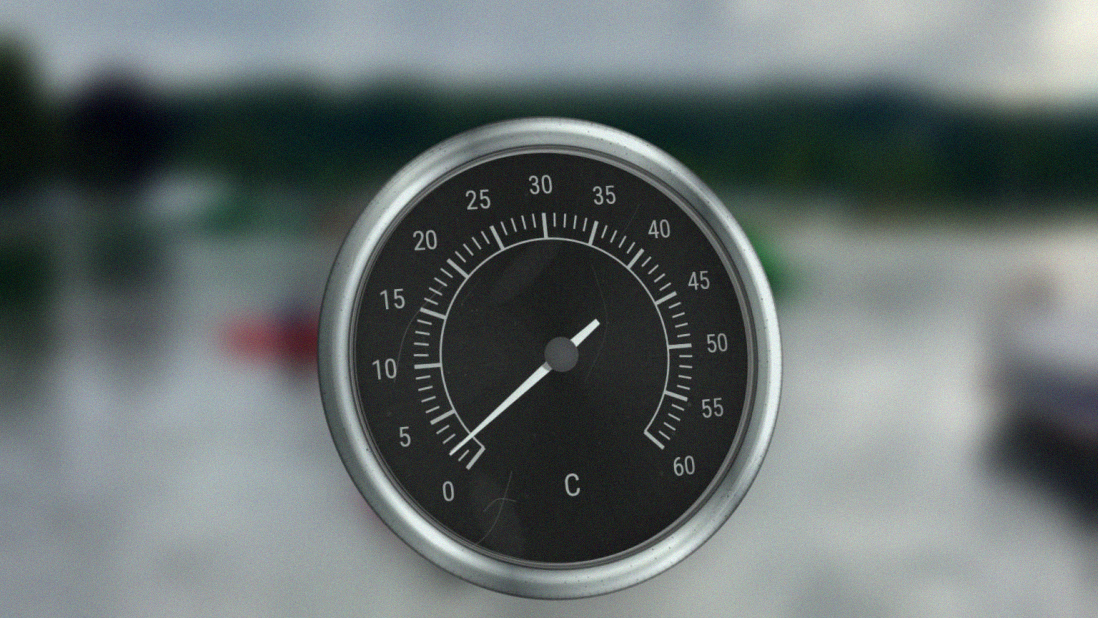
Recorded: 2; °C
